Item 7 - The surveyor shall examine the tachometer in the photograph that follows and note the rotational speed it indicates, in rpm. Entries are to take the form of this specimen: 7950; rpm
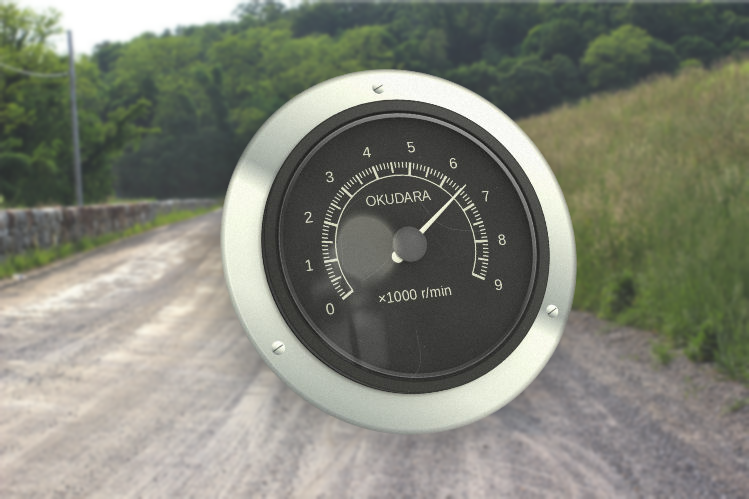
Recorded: 6500; rpm
